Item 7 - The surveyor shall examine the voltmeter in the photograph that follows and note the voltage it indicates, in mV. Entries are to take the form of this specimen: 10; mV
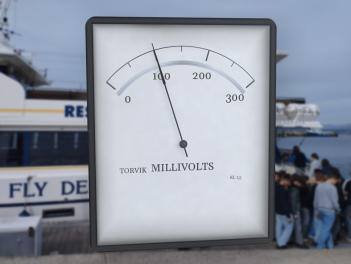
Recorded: 100; mV
